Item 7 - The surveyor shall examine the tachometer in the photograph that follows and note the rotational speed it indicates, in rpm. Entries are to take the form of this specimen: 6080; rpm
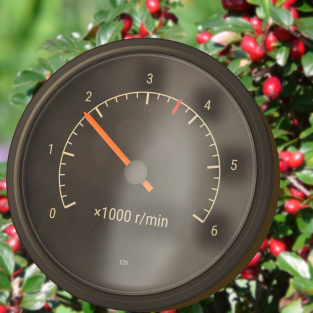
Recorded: 1800; rpm
